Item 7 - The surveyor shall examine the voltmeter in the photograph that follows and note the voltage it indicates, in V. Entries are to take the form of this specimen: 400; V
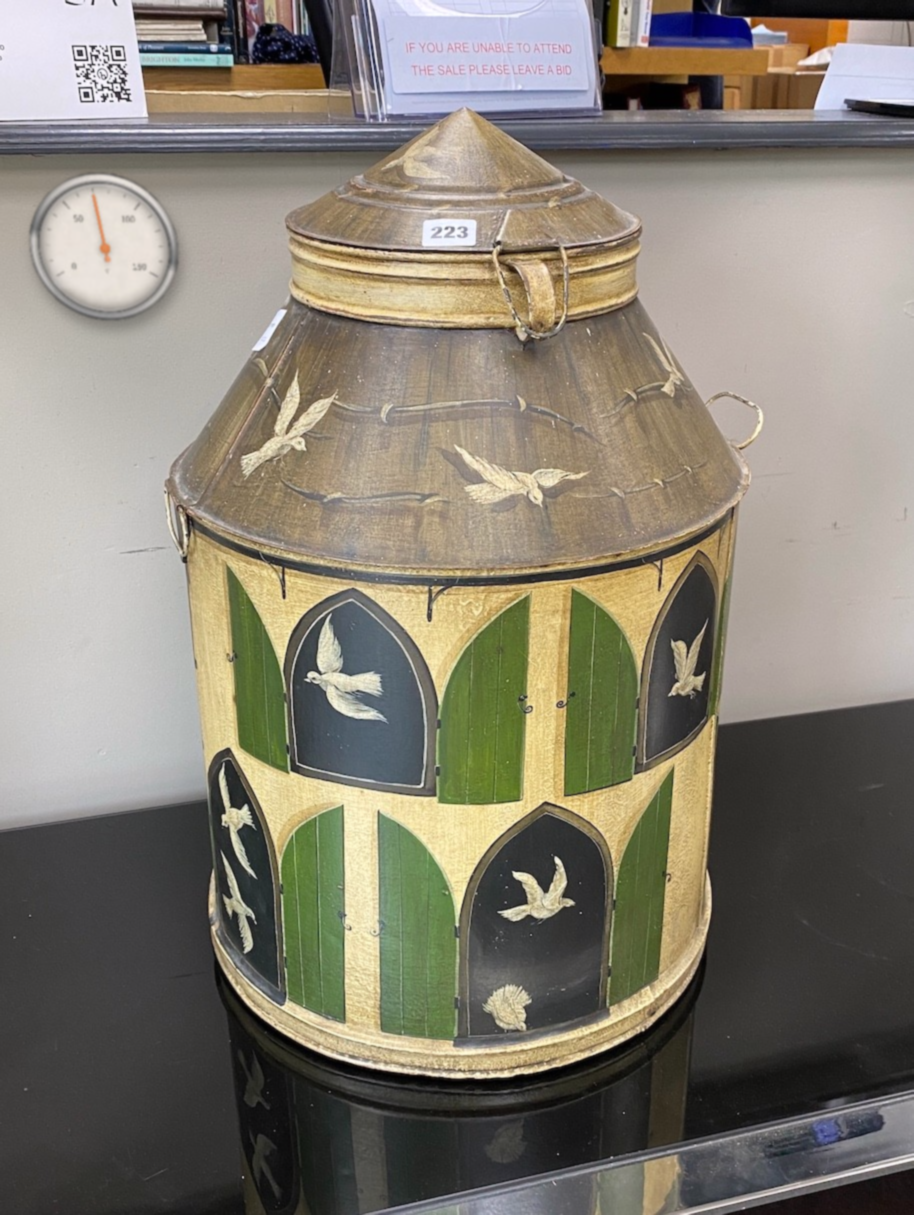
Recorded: 70; V
